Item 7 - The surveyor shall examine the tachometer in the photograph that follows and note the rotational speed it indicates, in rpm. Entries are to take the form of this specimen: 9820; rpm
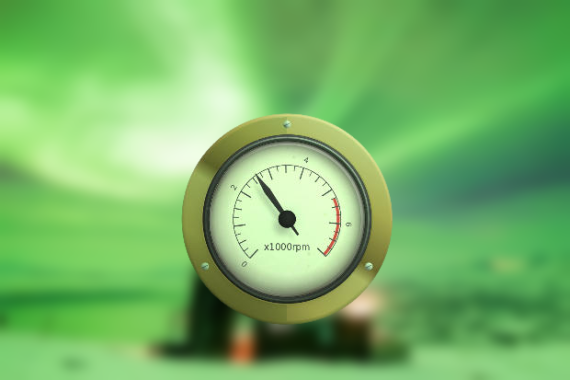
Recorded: 2625; rpm
